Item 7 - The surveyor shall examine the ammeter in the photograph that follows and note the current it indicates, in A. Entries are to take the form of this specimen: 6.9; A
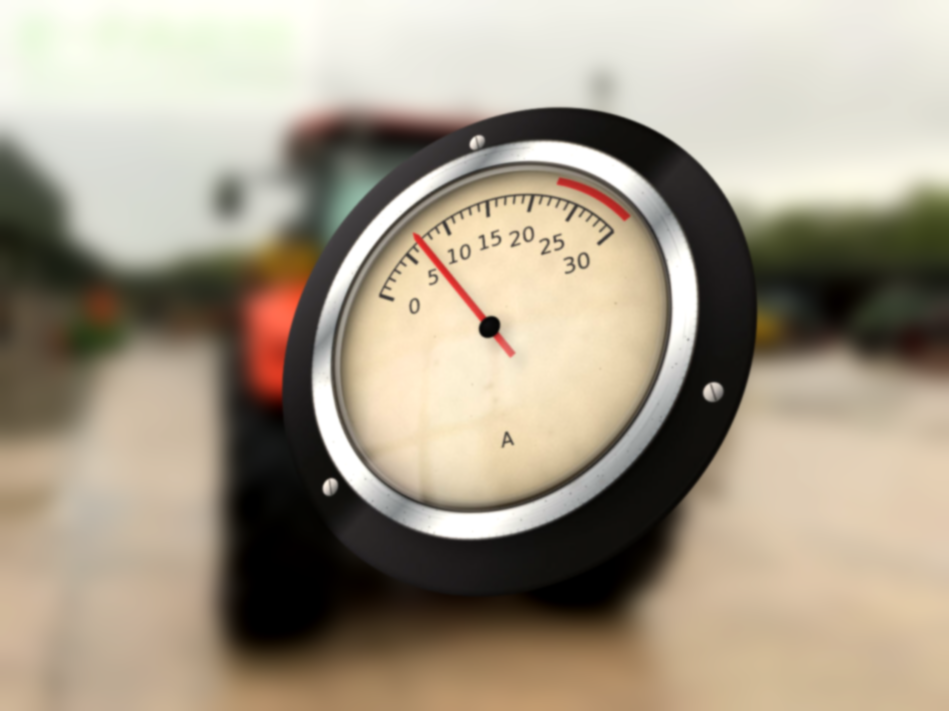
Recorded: 7; A
